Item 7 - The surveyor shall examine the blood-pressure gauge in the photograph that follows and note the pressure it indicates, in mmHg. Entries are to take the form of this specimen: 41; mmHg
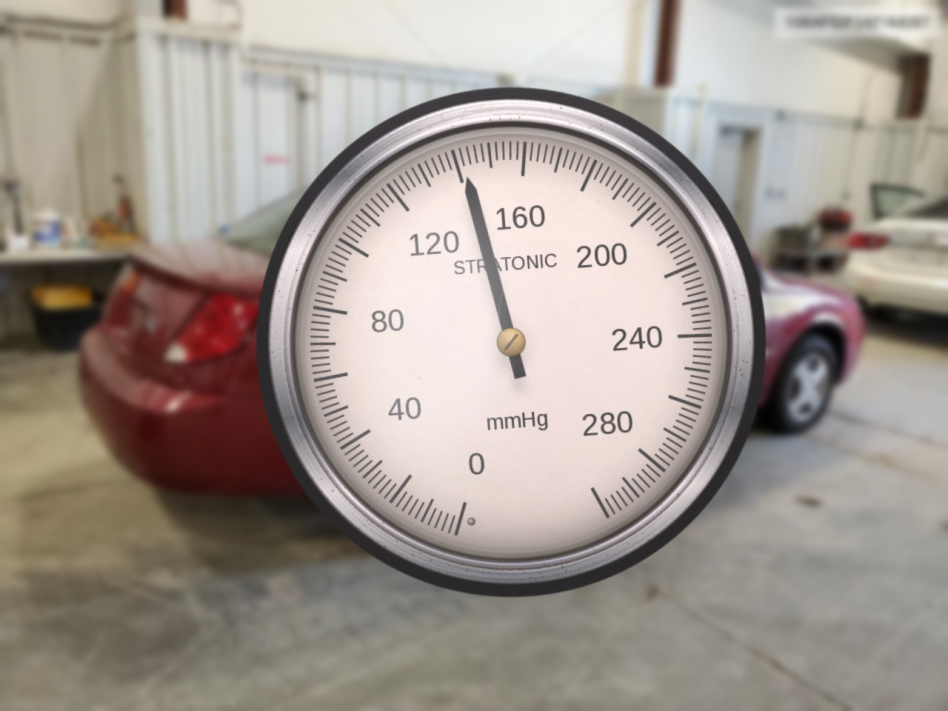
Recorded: 142; mmHg
